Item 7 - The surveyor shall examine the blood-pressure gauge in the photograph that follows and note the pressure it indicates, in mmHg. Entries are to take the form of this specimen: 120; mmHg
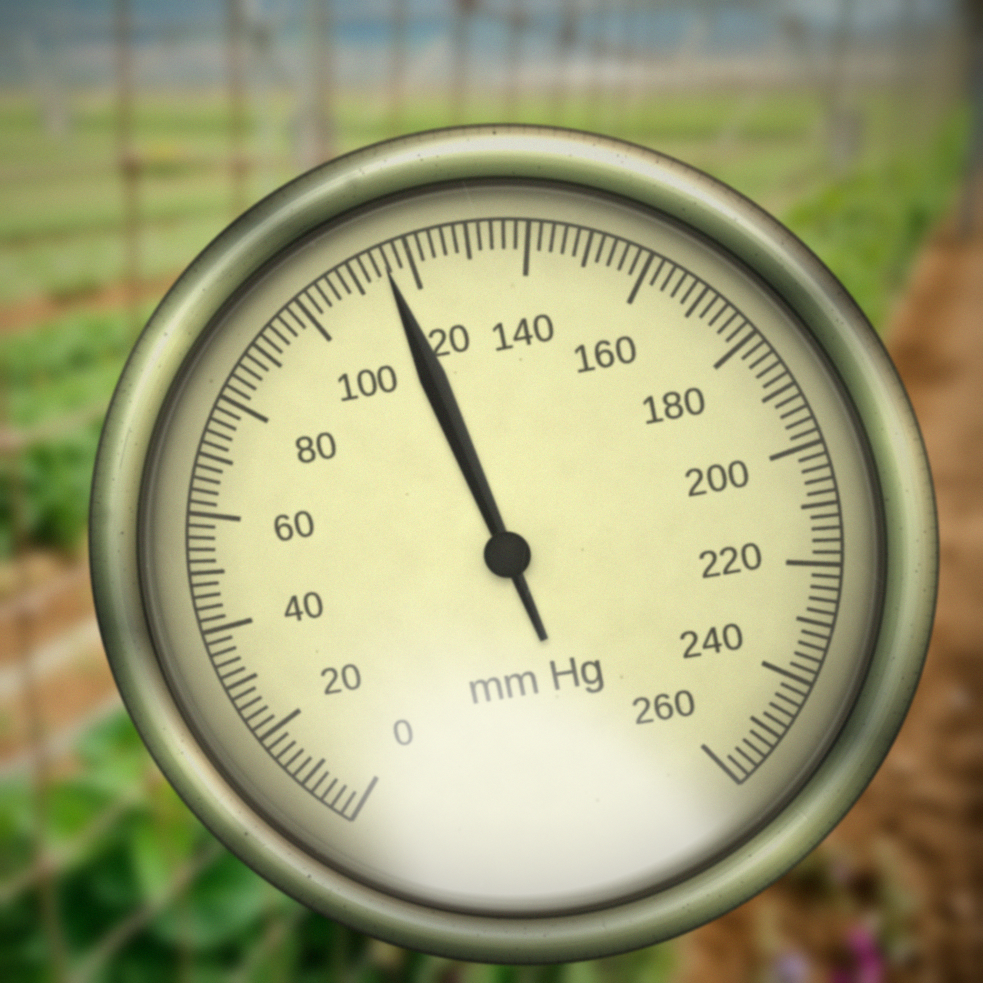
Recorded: 116; mmHg
